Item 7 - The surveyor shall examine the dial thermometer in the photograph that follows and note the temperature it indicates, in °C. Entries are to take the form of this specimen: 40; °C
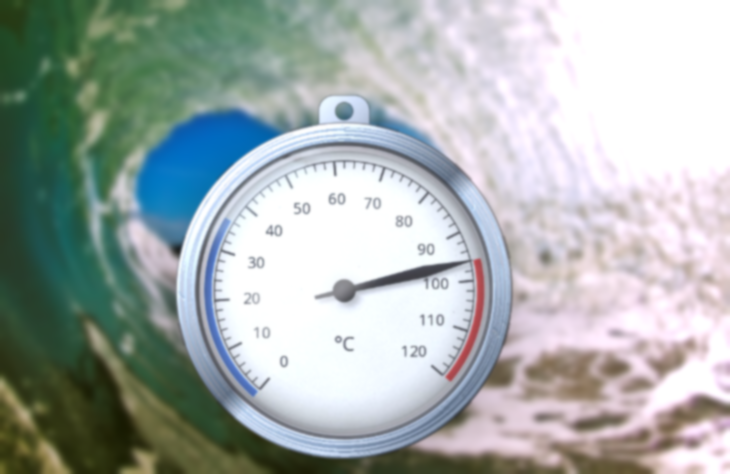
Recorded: 96; °C
